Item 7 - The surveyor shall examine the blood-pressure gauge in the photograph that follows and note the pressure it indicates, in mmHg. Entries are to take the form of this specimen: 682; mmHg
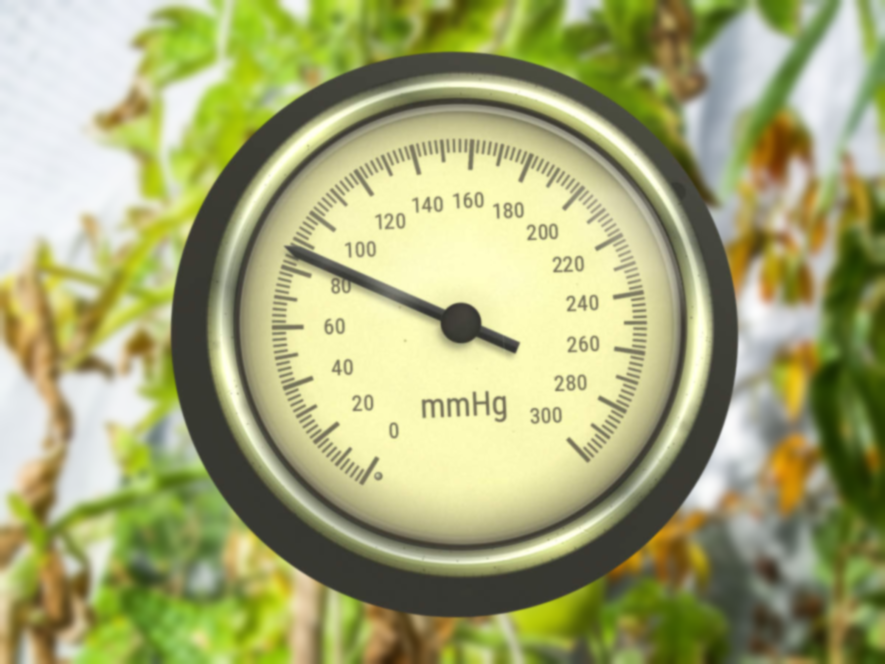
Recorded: 86; mmHg
